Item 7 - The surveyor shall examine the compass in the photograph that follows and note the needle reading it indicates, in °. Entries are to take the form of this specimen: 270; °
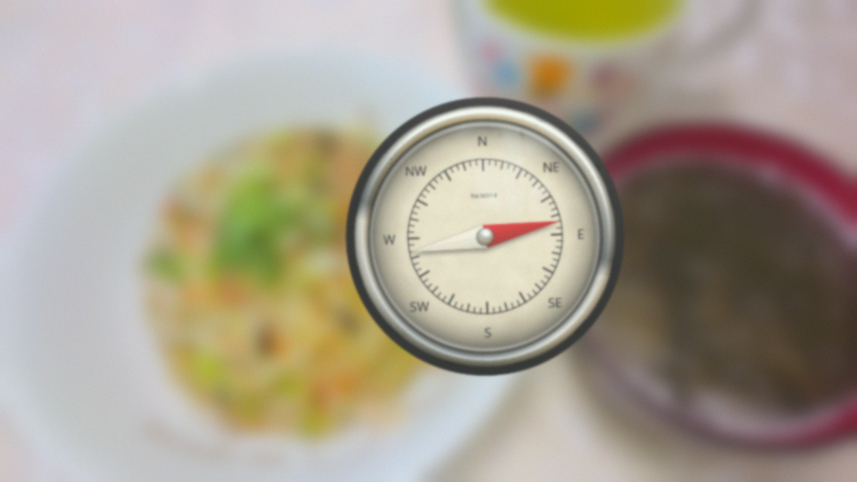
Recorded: 80; °
